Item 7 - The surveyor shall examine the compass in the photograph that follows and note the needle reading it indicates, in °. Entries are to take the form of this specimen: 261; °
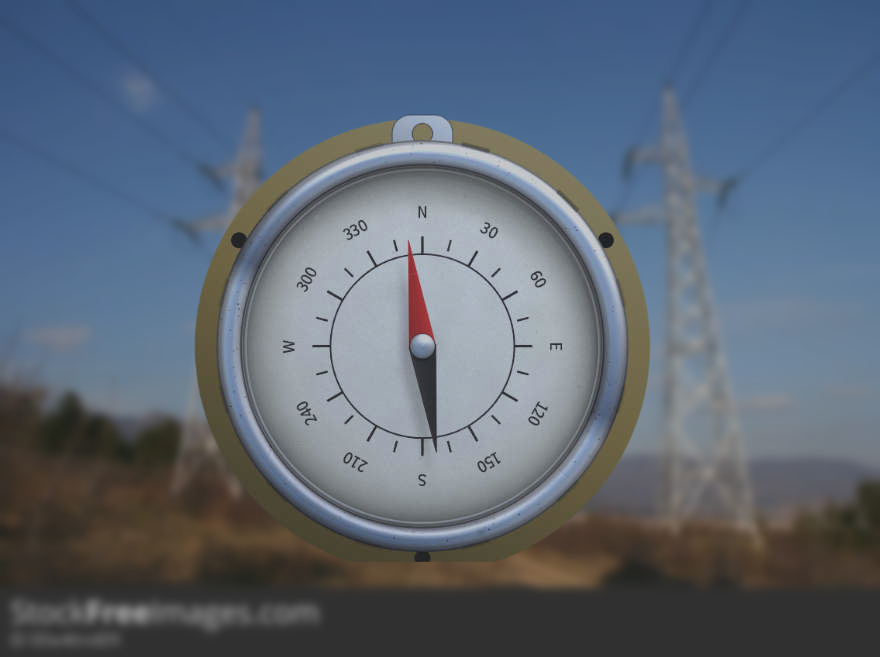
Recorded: 352.5; °
